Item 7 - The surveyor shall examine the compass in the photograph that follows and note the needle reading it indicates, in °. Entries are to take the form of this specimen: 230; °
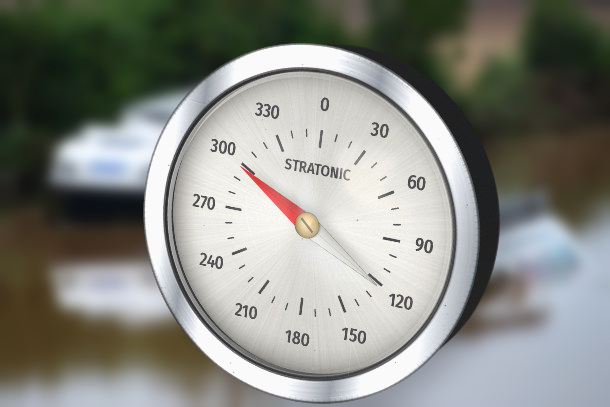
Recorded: 300; °
